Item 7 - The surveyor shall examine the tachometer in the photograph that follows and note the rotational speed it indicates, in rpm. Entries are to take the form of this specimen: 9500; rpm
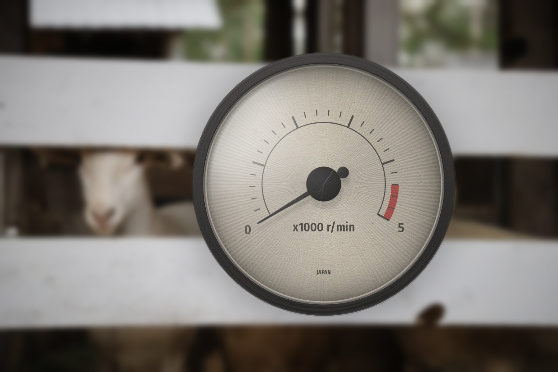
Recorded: 0; rpm
